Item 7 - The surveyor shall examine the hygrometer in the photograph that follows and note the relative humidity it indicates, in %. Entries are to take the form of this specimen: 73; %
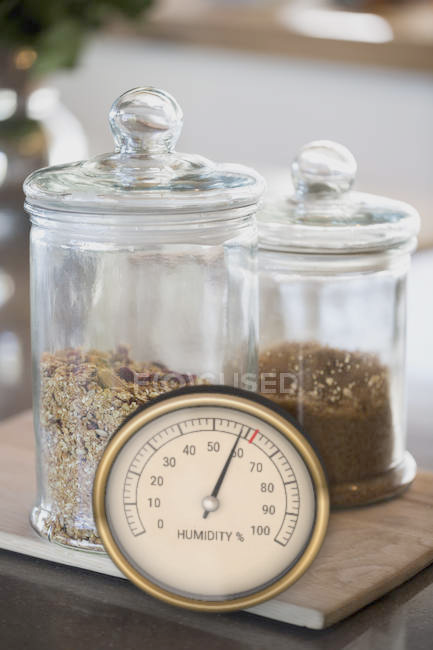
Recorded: 58; %
